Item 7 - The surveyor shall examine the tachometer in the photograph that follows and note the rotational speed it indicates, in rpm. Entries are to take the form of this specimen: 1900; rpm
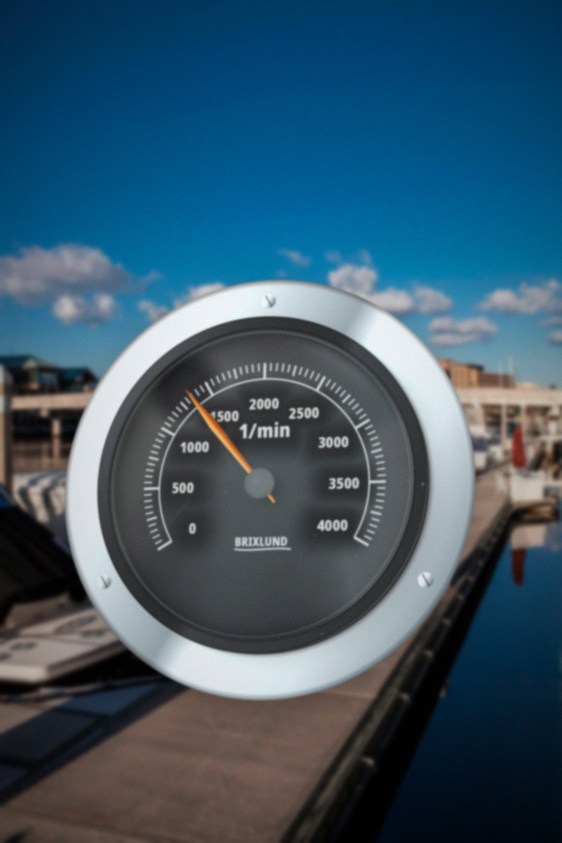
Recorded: 1350; rpm
